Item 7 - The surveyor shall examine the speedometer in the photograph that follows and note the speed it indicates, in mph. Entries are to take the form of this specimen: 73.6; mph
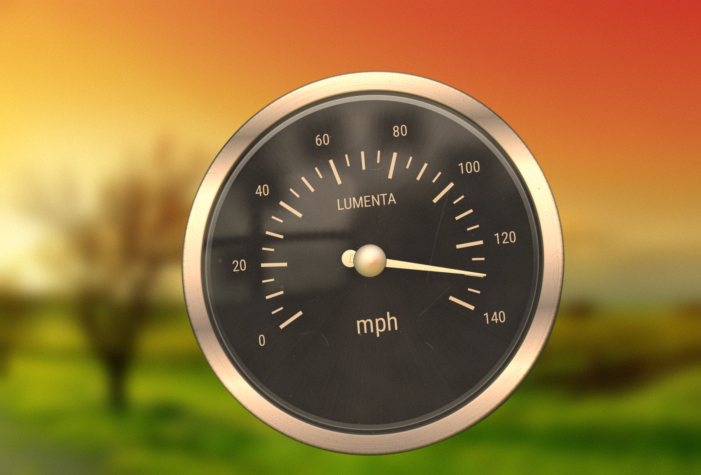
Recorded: 130; mph
